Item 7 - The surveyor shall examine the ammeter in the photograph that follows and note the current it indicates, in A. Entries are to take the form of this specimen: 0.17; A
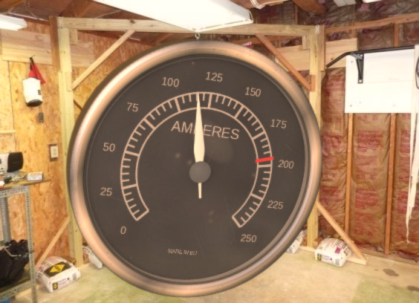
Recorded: 115; A
